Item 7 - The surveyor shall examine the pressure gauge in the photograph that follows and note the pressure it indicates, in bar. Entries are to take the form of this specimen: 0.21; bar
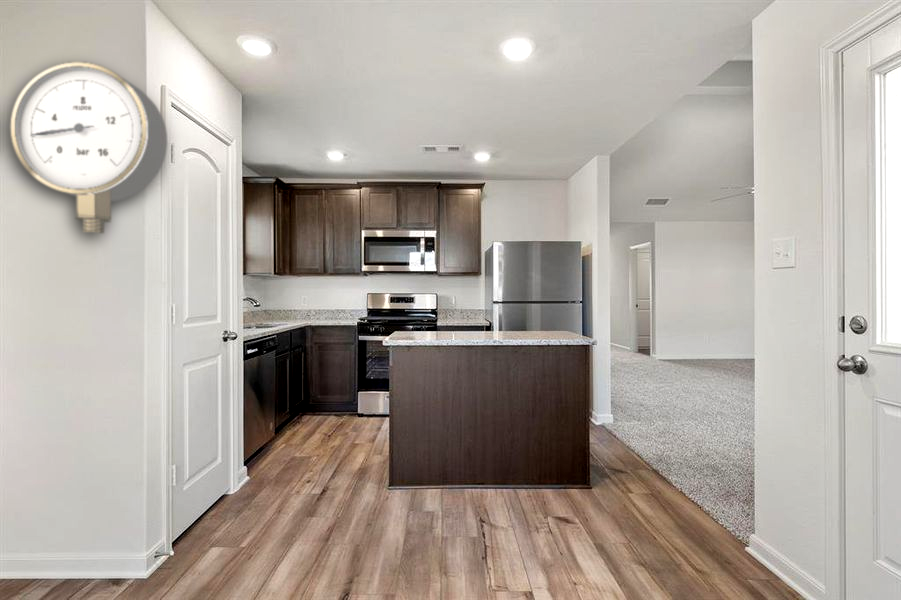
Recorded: 2; bar
